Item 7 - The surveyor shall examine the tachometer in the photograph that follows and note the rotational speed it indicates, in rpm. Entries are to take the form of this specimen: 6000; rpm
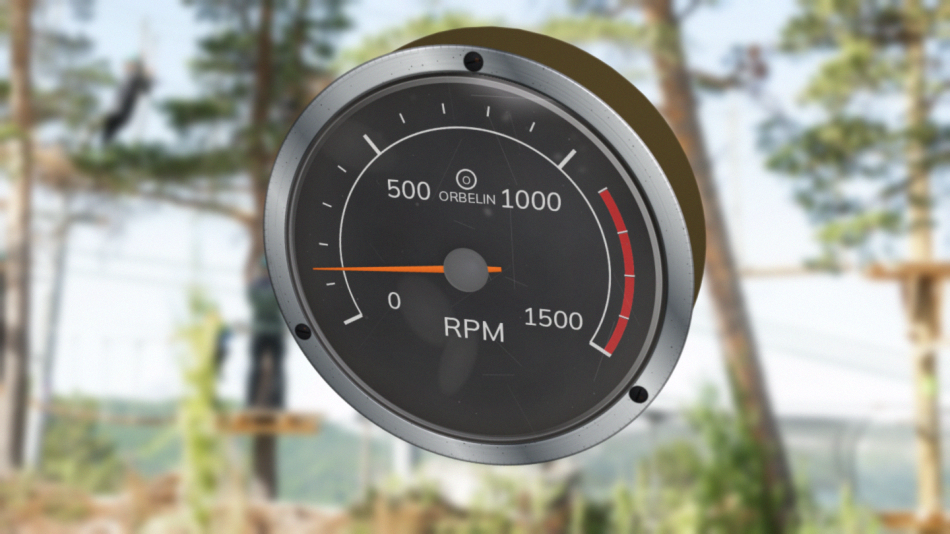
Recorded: 150; rpm
